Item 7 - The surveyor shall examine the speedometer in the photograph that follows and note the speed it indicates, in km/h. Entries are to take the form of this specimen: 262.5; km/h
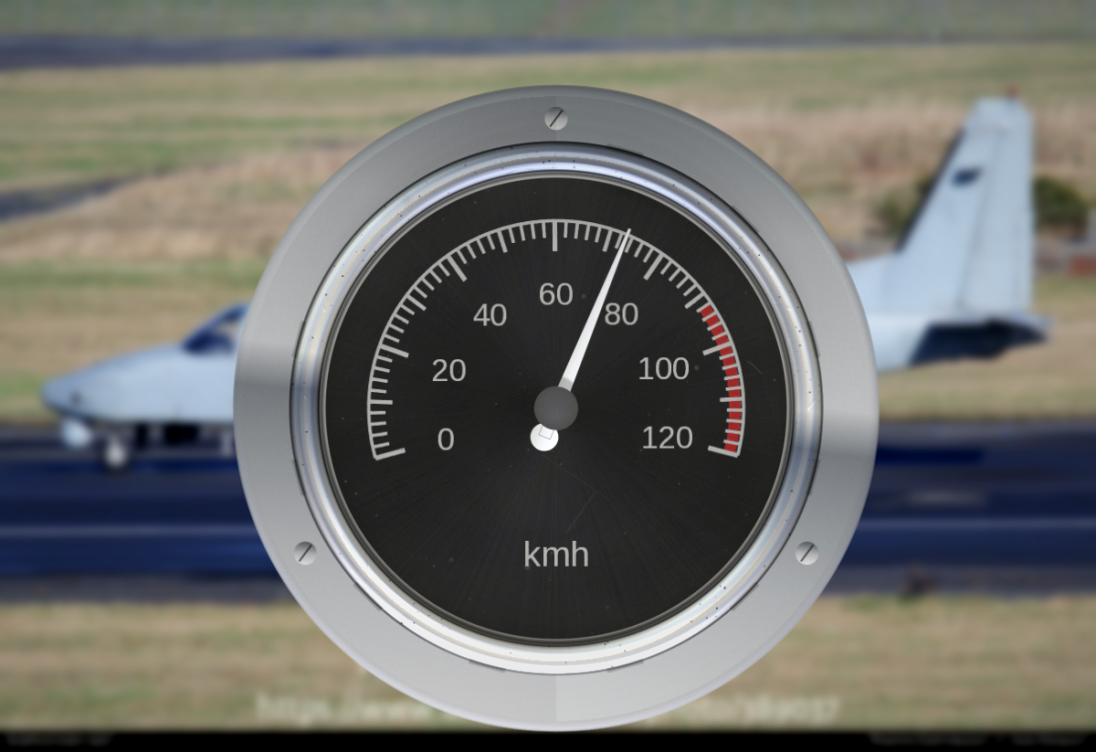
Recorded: 73; km/h
